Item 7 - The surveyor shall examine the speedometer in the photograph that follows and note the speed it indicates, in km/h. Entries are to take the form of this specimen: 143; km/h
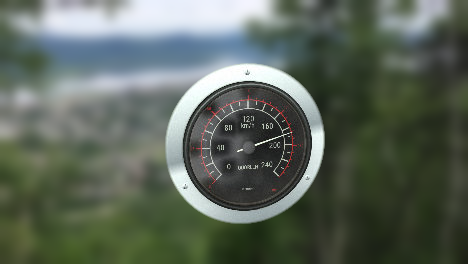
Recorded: 185; km/h
